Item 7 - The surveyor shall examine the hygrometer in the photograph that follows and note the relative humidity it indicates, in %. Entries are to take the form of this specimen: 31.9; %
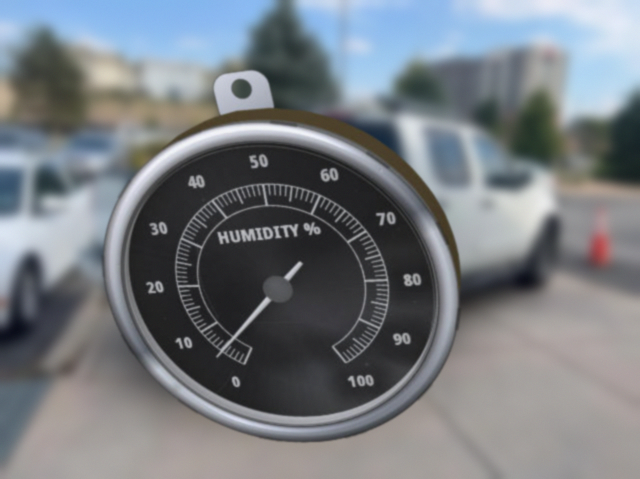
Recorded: 5; %
